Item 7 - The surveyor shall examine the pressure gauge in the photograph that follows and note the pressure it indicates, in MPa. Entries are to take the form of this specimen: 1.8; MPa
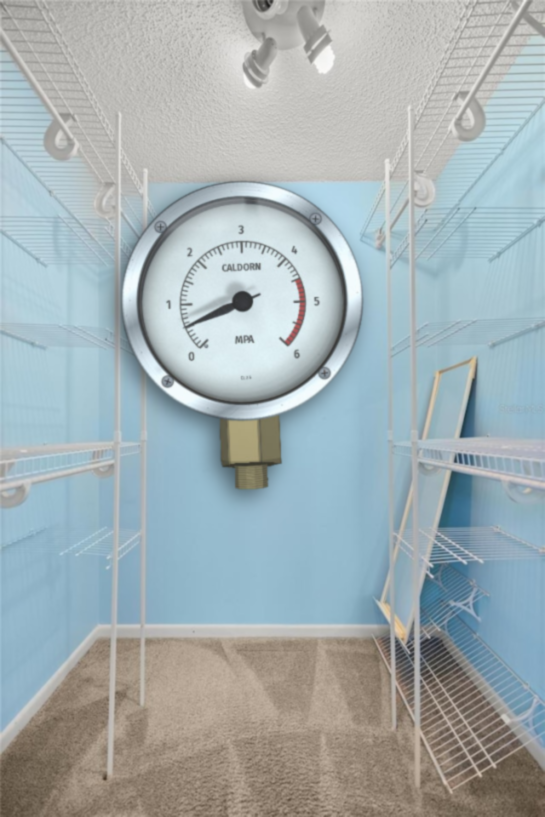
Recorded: 0.5; MPa
